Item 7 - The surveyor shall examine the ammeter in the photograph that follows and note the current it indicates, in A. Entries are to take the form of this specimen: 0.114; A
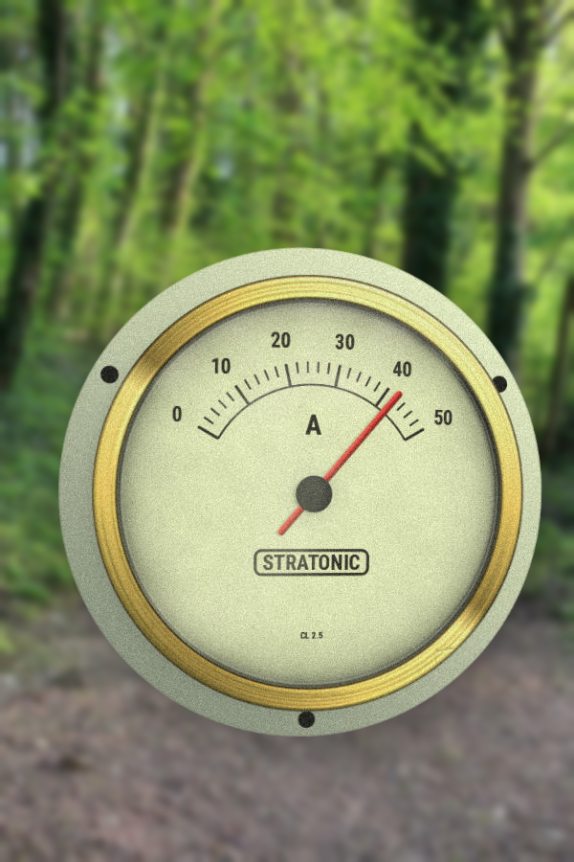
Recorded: 42; A
